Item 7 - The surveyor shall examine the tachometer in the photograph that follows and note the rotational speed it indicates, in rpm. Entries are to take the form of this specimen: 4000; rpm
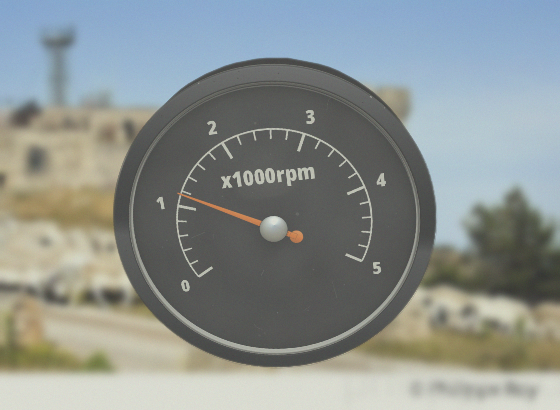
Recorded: 1200; rpm
